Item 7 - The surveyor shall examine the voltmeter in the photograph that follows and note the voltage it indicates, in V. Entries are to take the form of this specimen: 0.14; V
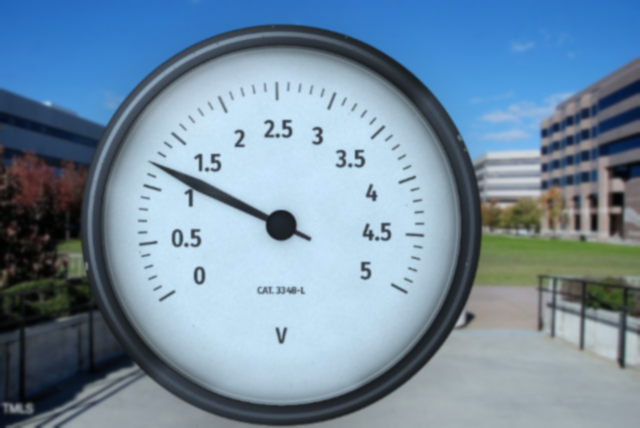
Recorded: 1.2; V
